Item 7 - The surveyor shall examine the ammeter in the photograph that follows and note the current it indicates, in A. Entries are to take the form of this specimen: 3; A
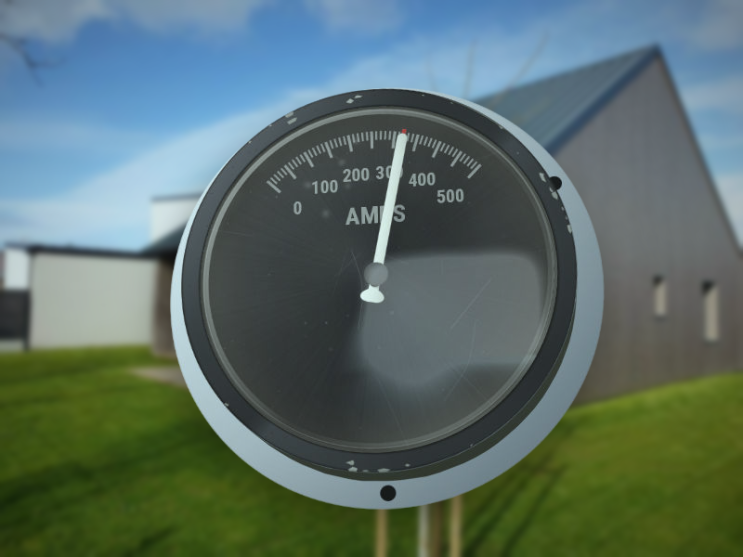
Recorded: 320; A
